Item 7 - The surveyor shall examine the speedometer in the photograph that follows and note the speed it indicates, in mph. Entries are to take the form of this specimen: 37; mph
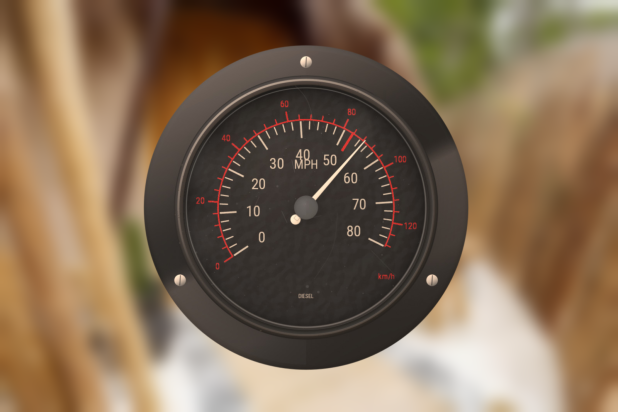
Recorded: 55; mph
